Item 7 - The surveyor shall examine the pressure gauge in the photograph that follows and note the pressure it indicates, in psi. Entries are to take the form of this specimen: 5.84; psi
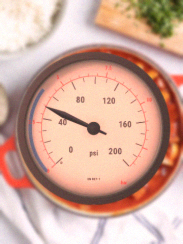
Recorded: 50; psi
